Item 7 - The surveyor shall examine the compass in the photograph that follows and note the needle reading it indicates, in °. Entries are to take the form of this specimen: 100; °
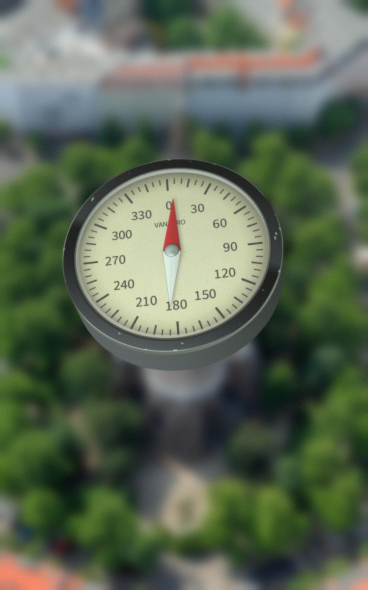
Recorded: 5; °
